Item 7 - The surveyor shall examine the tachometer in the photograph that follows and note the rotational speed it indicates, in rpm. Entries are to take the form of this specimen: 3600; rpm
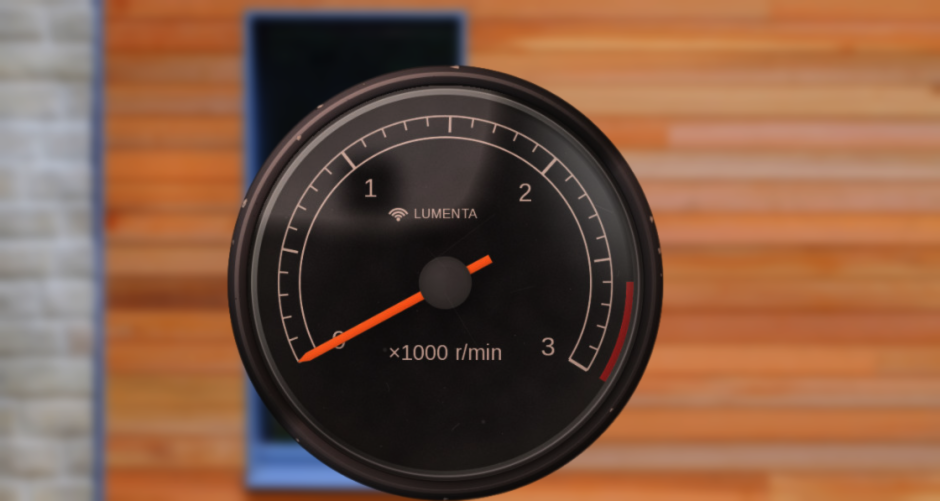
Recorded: 0; rpm
